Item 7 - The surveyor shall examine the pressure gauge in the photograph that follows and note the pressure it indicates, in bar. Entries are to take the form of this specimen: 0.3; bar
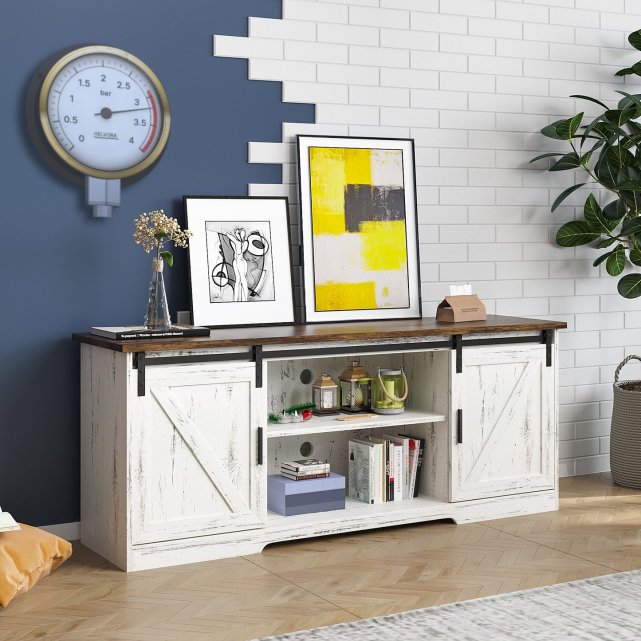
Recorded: 3.2; bar
